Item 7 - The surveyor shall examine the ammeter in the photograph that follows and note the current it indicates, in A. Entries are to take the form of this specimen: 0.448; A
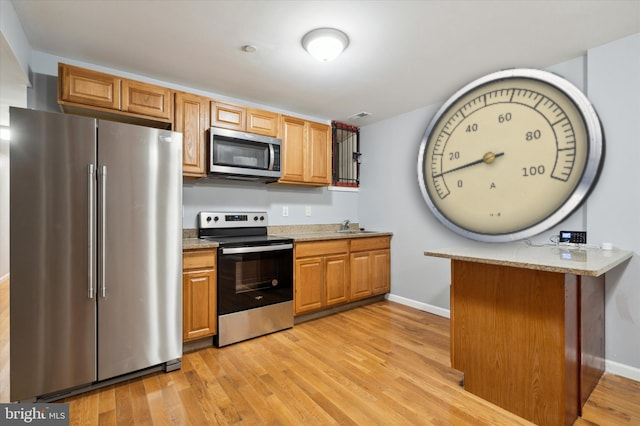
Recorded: 10; A
